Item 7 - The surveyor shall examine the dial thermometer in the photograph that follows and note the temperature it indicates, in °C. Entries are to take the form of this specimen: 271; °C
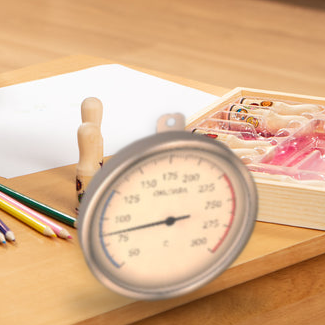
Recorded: 87.5; °C
